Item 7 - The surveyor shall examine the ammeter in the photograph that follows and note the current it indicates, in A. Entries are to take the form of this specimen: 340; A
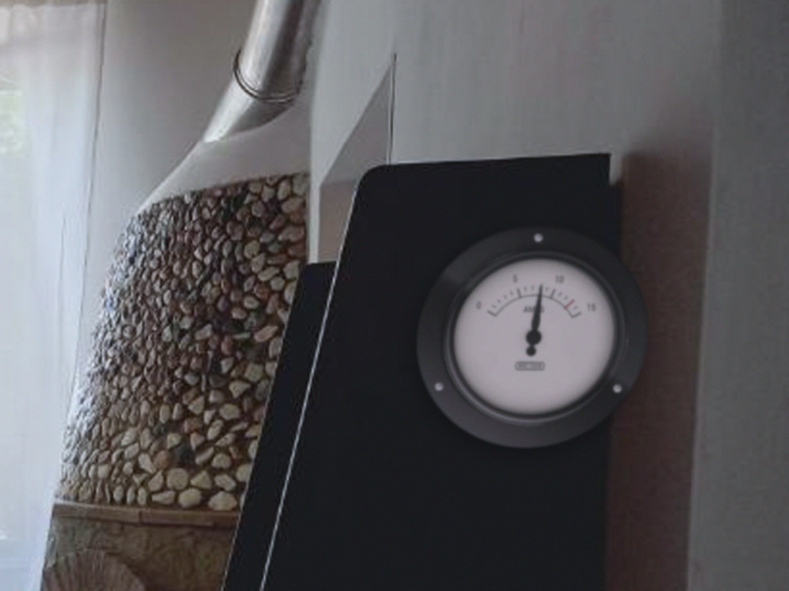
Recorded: 8; A
